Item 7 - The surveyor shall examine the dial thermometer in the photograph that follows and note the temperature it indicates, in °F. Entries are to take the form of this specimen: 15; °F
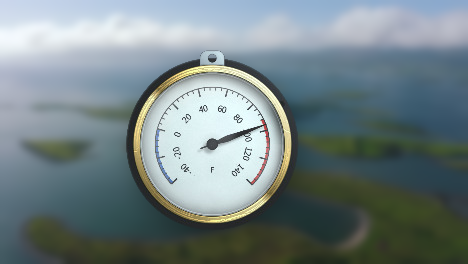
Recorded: 96; °F
